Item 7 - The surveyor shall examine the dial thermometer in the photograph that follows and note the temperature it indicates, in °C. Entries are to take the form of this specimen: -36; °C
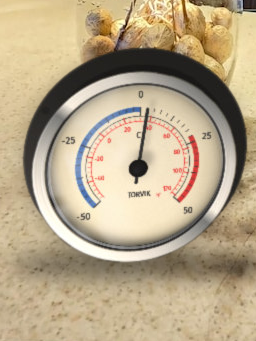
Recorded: 2.5; °C
